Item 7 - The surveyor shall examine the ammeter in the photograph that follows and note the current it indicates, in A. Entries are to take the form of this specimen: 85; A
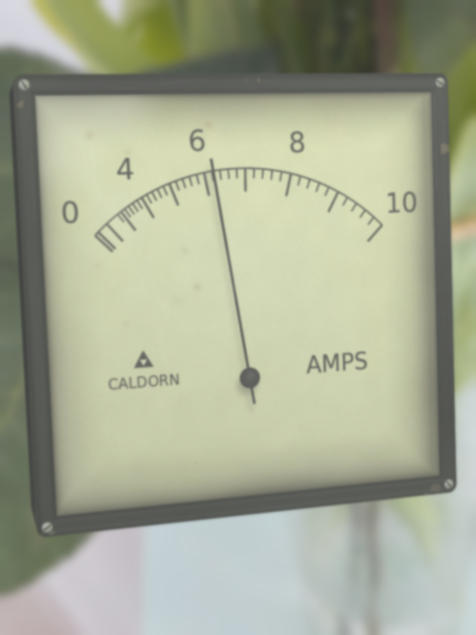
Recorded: 6.2; A
